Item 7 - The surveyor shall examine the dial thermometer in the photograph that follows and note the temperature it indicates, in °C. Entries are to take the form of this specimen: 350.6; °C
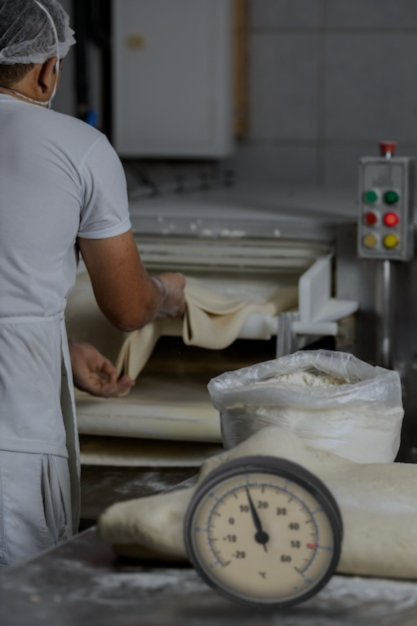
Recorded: 15; °C
